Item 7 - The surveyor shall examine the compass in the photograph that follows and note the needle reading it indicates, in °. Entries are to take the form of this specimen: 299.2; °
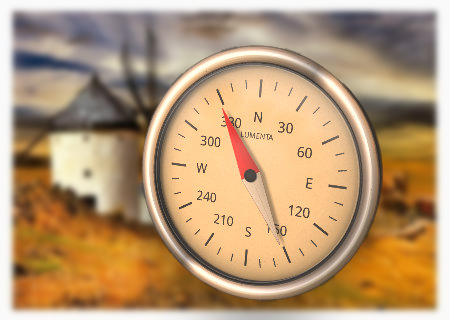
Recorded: 330; °
